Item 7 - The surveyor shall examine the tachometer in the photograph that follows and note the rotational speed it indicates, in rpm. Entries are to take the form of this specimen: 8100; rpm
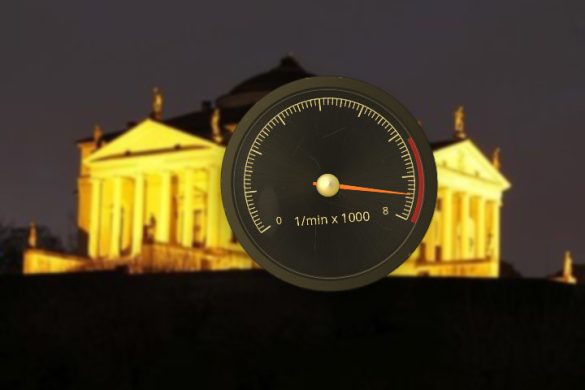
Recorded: 7400; rpm
